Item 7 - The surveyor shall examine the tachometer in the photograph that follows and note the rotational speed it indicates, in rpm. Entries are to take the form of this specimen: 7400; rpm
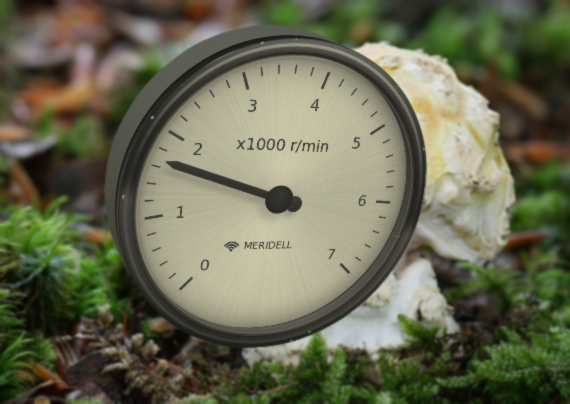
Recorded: 1700; rpm
